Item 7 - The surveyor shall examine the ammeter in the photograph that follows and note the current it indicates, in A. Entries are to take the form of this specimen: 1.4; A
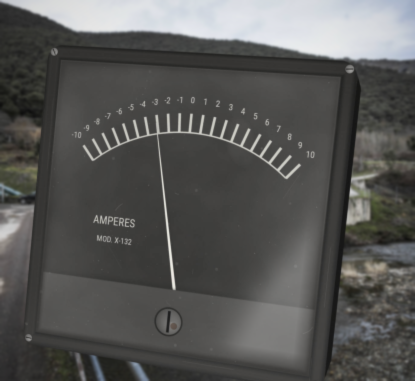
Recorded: -3; A
